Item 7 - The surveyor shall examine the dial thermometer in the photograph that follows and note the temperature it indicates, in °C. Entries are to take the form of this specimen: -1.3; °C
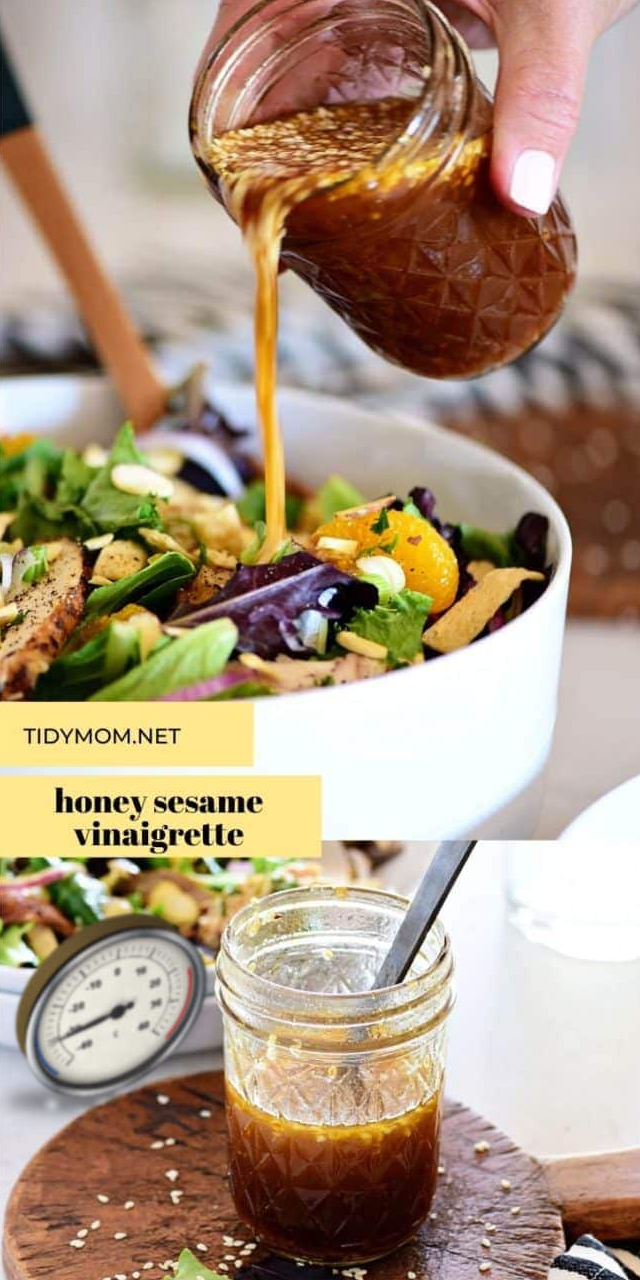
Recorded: -30; °C
